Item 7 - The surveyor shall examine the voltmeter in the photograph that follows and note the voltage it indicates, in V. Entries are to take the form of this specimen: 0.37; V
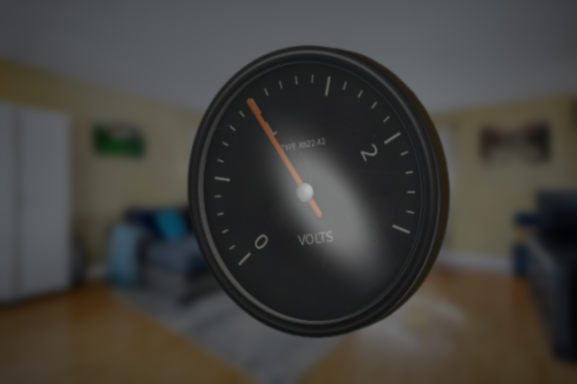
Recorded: 1; V
